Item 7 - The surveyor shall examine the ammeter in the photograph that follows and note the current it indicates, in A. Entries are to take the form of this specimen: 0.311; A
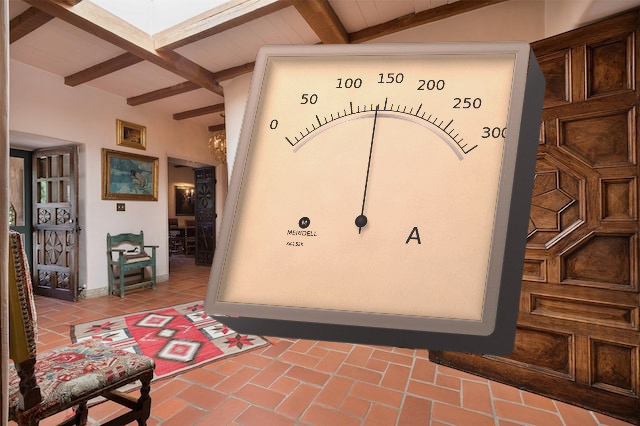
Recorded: 140; A
